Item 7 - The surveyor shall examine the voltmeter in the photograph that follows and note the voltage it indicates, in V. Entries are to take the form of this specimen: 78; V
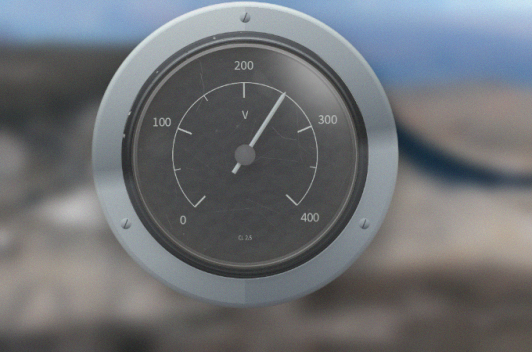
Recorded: 250; V
